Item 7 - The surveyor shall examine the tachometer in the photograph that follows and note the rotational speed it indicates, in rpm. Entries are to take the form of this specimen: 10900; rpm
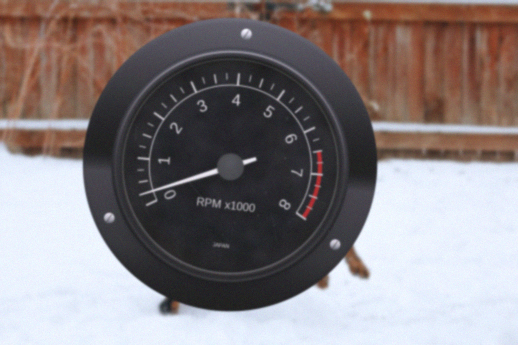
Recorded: 250; rpm
